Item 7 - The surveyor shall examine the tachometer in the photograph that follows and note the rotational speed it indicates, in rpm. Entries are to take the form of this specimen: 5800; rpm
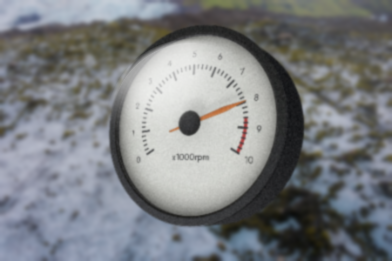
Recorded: 8000; rpm
